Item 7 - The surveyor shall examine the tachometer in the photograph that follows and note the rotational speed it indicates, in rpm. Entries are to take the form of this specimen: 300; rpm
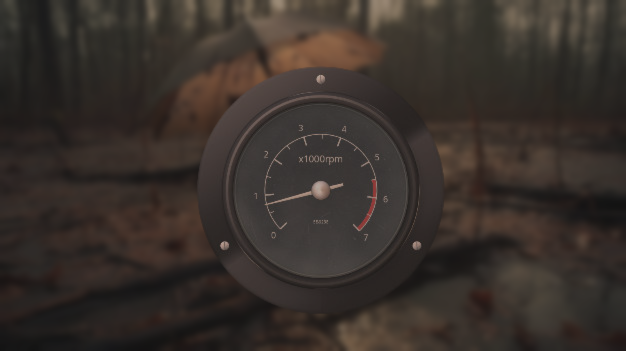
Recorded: 750; rpm
